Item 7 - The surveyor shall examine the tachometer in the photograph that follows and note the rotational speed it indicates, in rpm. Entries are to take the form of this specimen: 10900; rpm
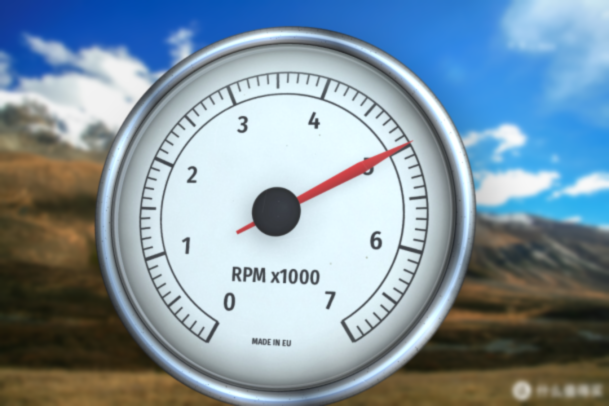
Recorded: 5000; rpm
